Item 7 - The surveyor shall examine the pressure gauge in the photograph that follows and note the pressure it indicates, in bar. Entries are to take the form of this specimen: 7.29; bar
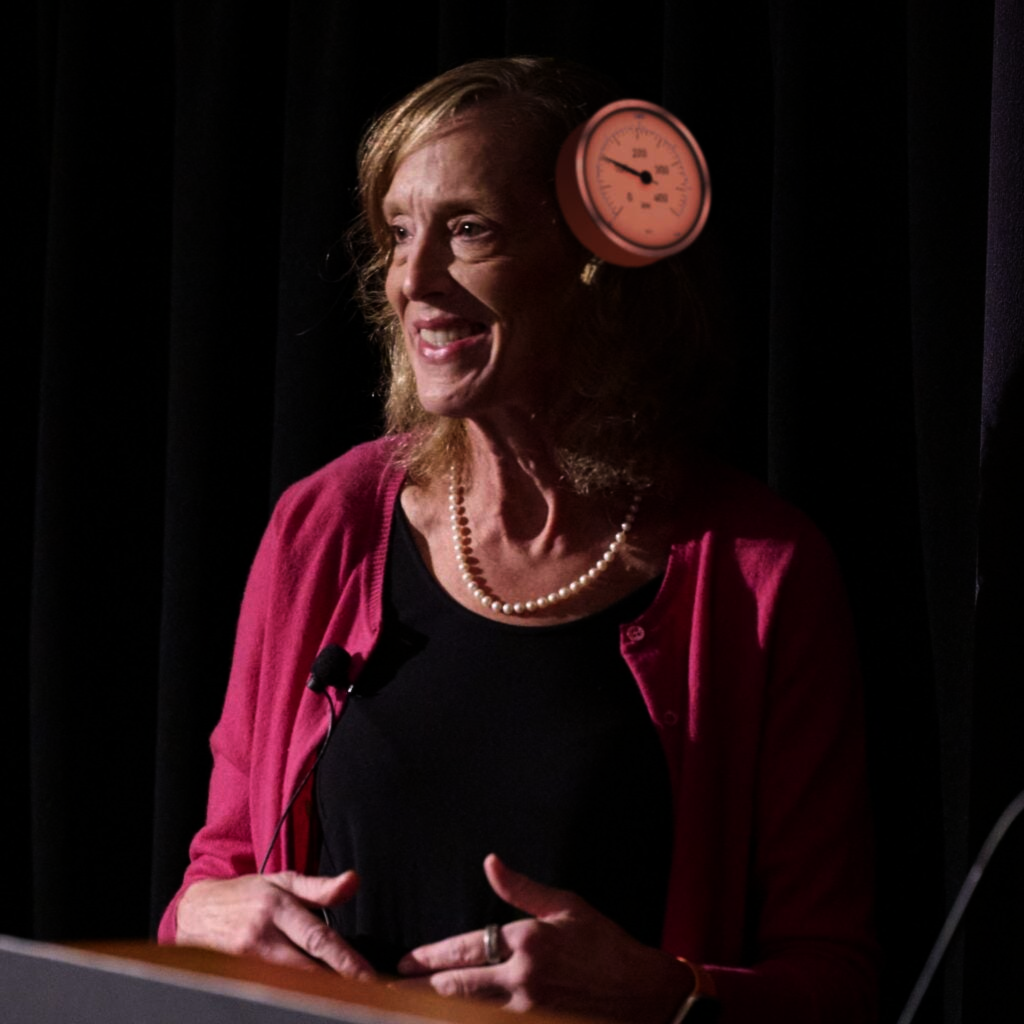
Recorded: 100; bar
